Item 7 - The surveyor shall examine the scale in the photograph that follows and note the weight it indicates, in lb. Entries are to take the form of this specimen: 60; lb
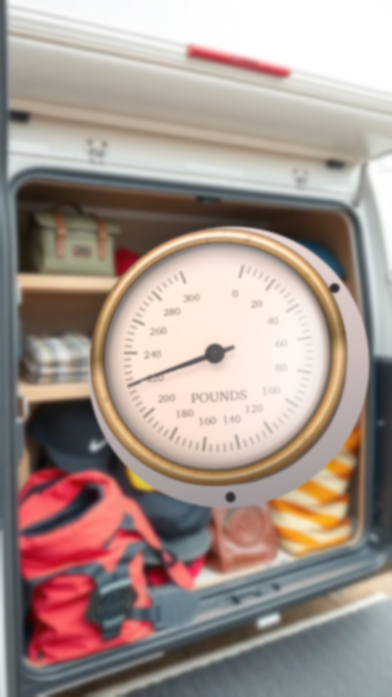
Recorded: 220; lb
